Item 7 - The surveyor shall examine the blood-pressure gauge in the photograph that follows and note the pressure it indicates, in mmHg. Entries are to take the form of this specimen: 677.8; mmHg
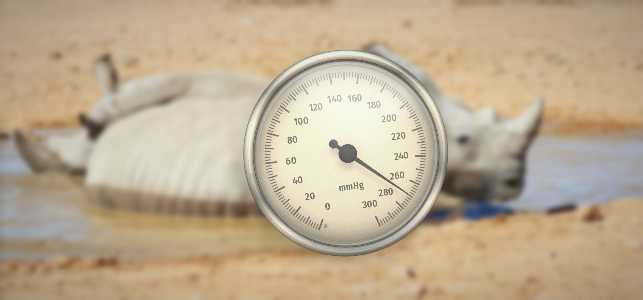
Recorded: 270; mmHg
